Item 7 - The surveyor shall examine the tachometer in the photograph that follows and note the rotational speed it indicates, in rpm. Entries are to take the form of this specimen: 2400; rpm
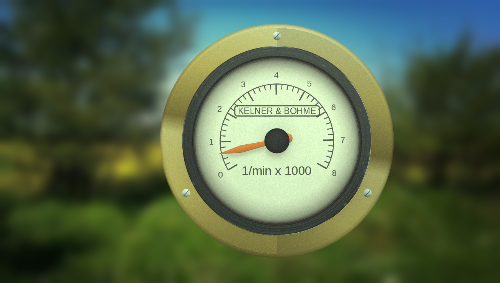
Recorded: 600; rpm
